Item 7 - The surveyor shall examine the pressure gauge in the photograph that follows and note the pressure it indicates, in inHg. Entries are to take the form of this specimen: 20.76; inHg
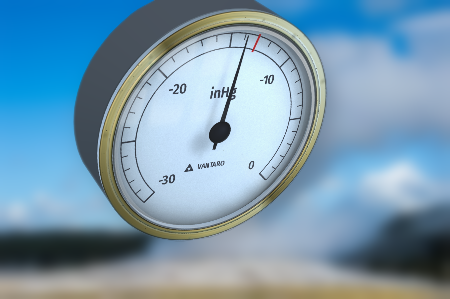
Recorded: -14; inHg
